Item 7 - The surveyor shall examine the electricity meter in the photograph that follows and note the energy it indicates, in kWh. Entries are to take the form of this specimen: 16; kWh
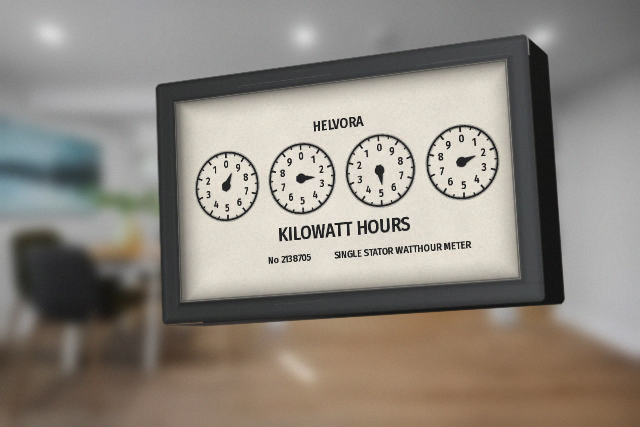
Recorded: 9252; kWh
